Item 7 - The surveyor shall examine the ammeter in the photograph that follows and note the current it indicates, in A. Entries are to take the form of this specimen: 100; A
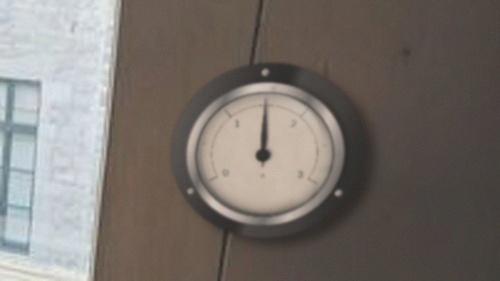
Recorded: 1.5; A
